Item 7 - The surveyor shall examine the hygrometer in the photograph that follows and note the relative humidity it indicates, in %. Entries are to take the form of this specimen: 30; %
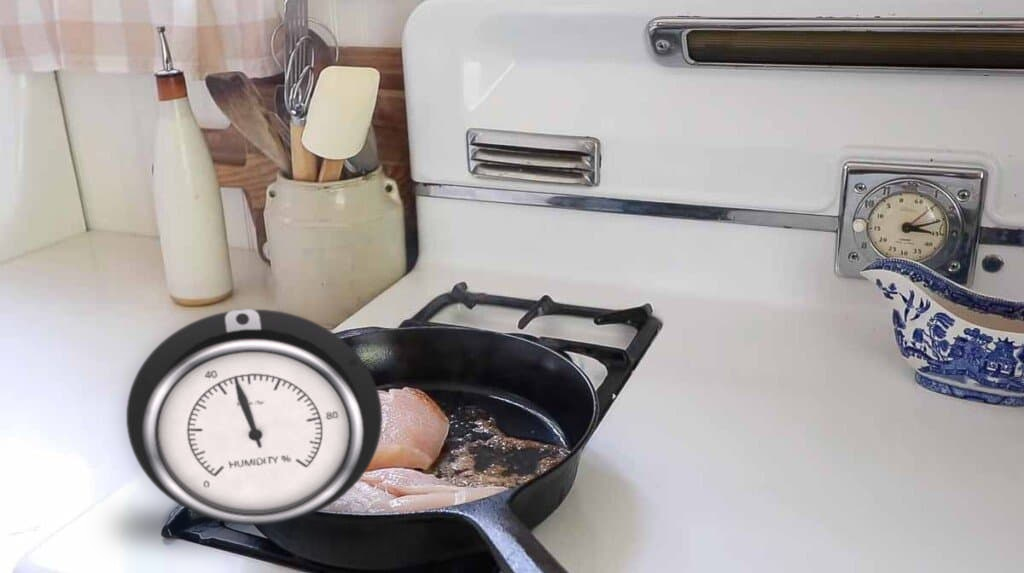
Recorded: 46; %
